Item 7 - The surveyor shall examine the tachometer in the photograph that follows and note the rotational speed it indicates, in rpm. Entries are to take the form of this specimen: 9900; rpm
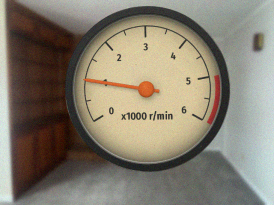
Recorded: 1000; rpm
